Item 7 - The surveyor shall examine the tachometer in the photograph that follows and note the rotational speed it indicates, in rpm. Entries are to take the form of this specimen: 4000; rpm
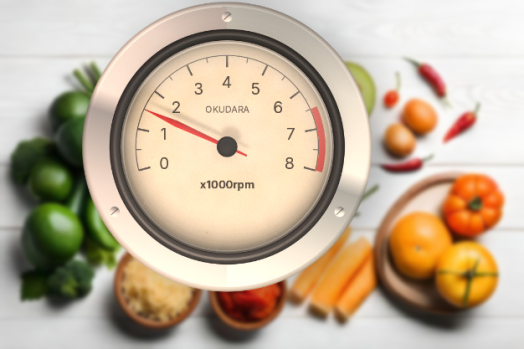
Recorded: 1500; rpm
